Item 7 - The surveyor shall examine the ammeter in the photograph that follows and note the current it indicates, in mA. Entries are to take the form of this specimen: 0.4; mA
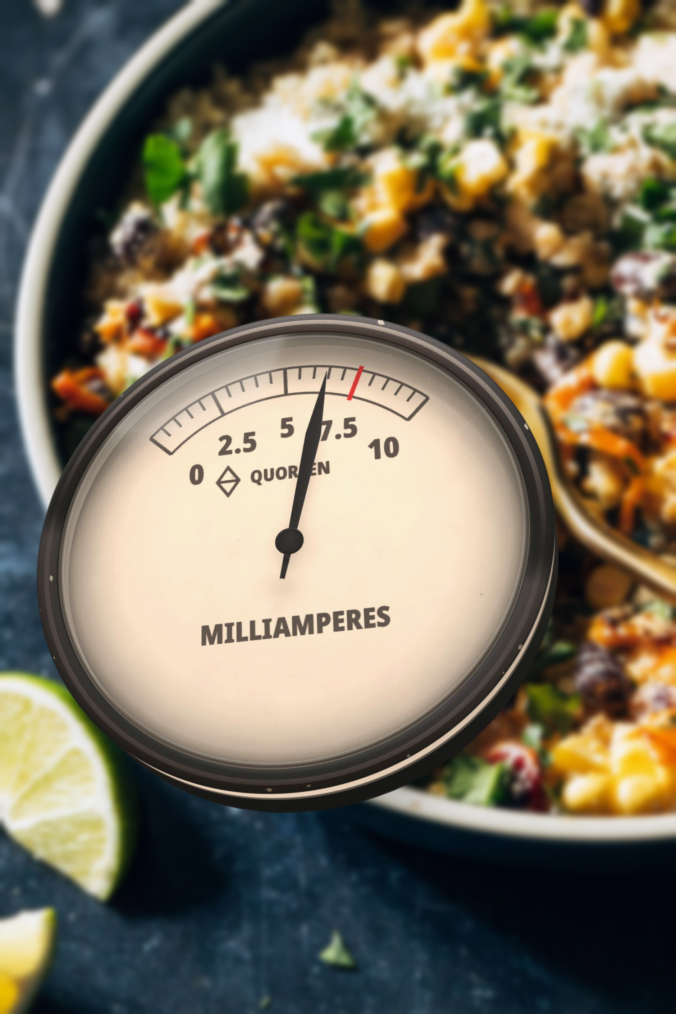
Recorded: 6.5; mA
